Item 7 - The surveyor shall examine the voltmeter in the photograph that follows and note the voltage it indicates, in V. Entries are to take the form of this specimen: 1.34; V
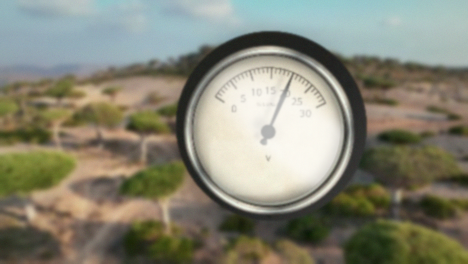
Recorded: 20; V
